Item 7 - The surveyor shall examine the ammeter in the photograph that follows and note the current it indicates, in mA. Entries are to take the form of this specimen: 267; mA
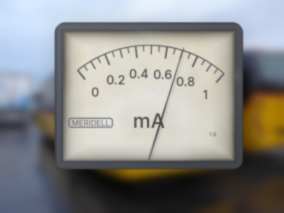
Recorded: 0.7; mA
